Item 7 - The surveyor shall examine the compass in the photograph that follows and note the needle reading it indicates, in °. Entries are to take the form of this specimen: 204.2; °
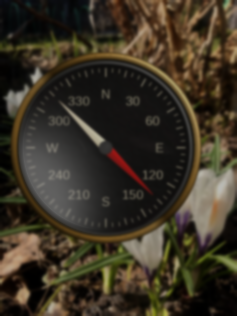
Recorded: 135; °
